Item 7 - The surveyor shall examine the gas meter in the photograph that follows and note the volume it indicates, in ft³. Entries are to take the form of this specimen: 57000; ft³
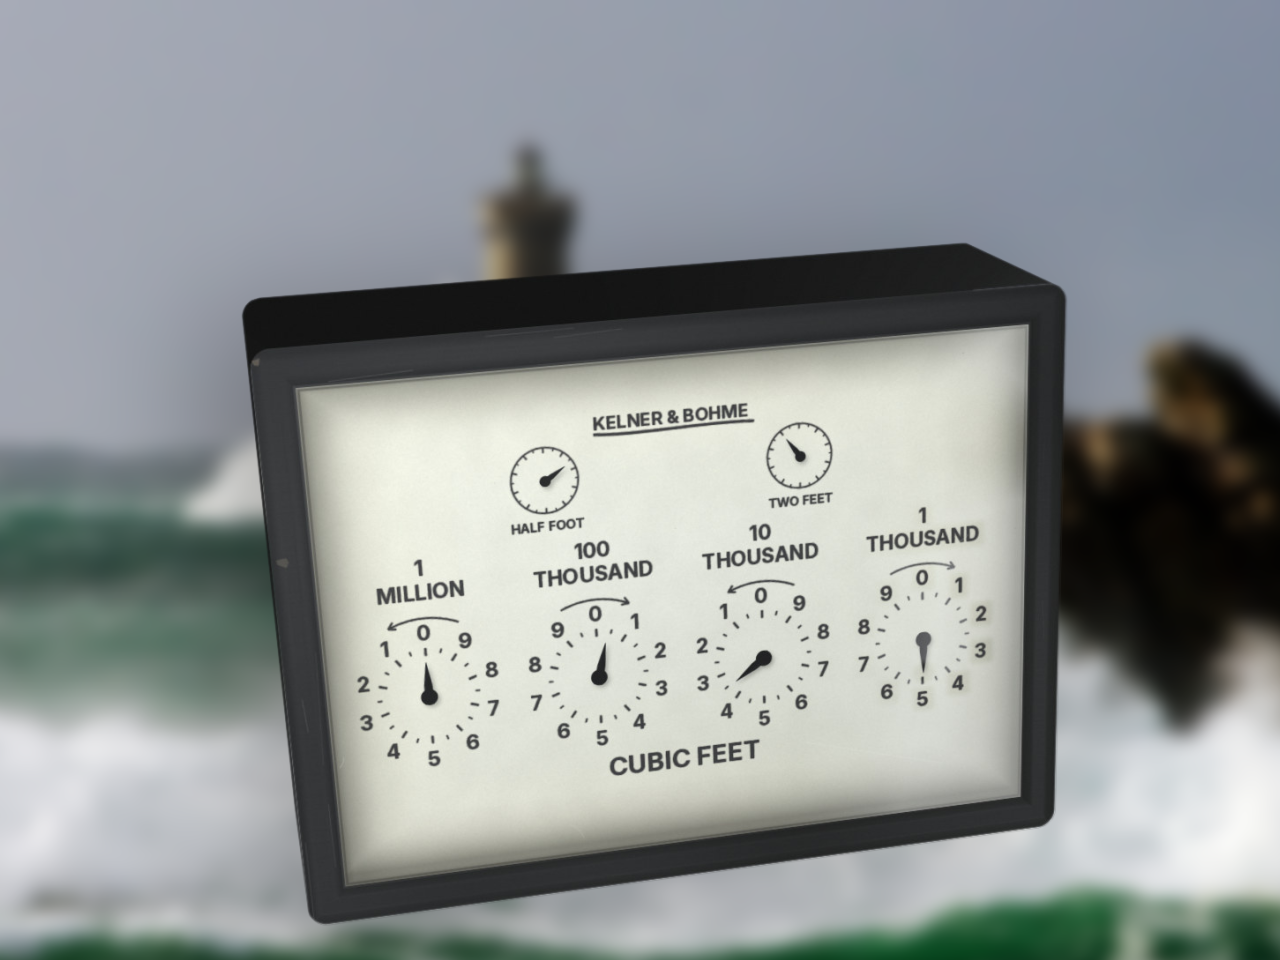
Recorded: 3500; ft³
